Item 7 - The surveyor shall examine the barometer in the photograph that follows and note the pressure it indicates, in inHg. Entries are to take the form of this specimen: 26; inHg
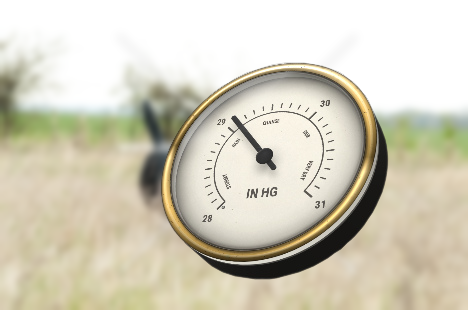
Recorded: 29.1; inHg
